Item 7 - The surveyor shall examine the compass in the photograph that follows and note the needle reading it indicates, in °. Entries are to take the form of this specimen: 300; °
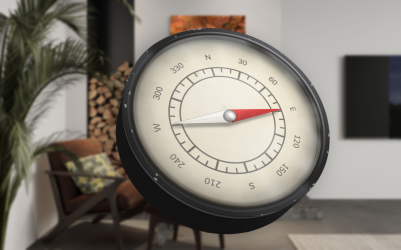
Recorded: 90; °
